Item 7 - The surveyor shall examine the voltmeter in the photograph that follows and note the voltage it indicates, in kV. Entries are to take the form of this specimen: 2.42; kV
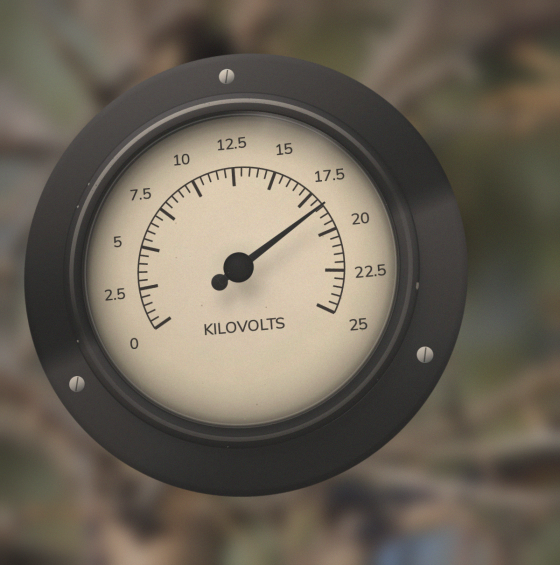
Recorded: 18.5; kV
